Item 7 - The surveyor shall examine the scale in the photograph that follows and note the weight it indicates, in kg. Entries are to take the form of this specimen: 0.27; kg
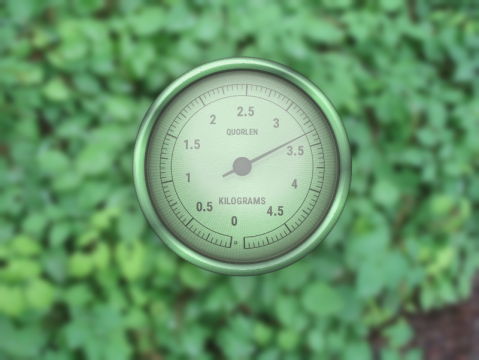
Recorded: 3.35; kg
